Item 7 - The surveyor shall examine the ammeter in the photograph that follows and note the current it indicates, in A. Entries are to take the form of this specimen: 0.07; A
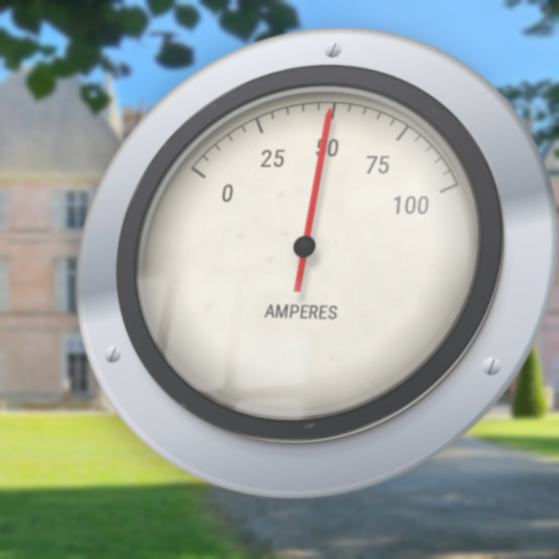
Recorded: 50; A
